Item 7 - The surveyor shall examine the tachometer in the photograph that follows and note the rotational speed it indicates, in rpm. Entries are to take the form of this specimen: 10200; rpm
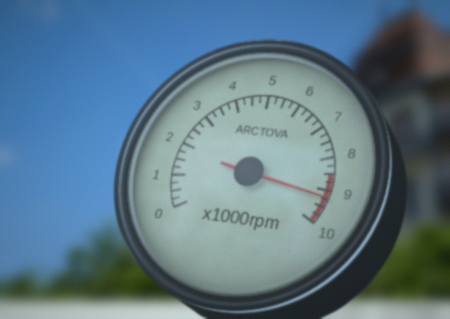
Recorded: 9250; rpm
